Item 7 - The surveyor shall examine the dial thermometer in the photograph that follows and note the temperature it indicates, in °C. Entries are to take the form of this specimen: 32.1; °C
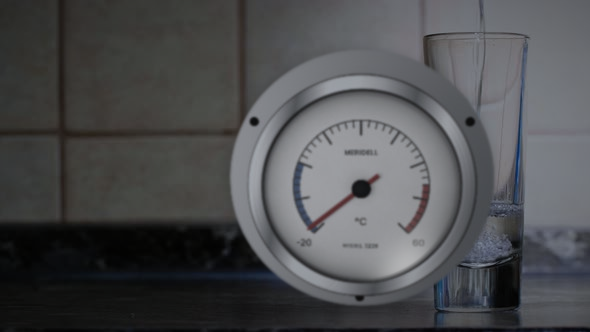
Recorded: -18; °C
